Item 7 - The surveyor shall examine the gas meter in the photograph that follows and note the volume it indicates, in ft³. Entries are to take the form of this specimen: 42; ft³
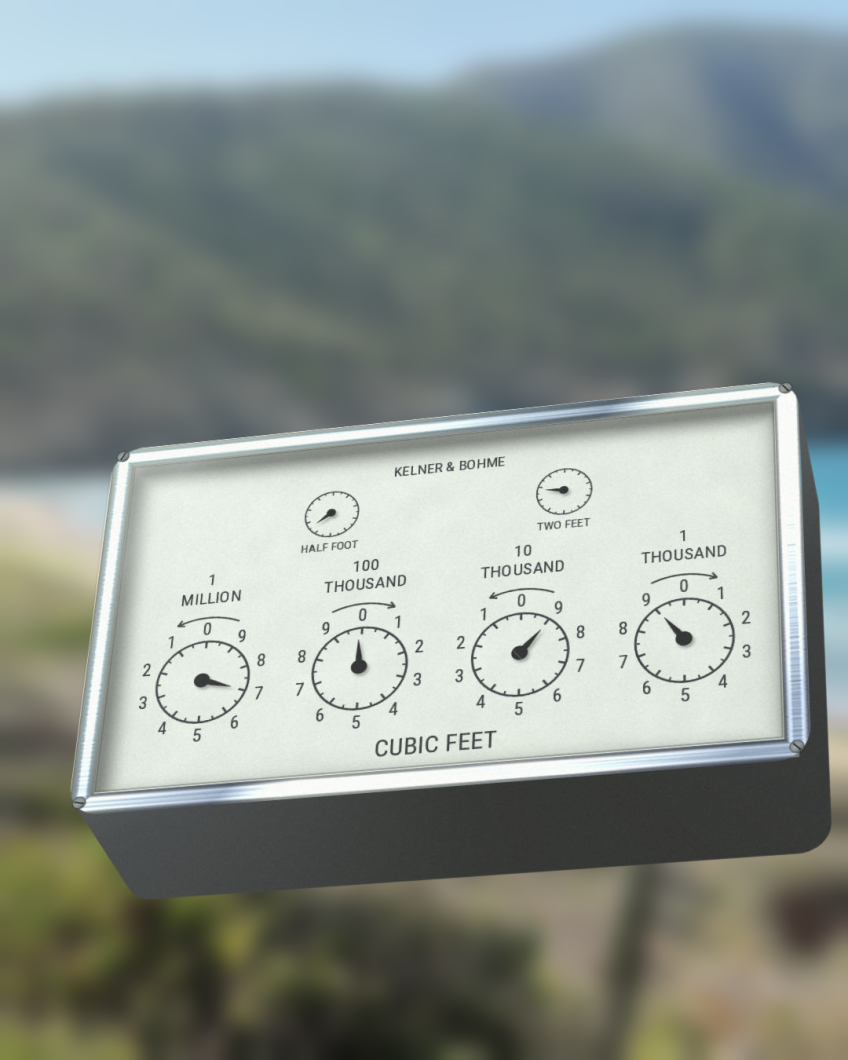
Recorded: 698900; ft³
